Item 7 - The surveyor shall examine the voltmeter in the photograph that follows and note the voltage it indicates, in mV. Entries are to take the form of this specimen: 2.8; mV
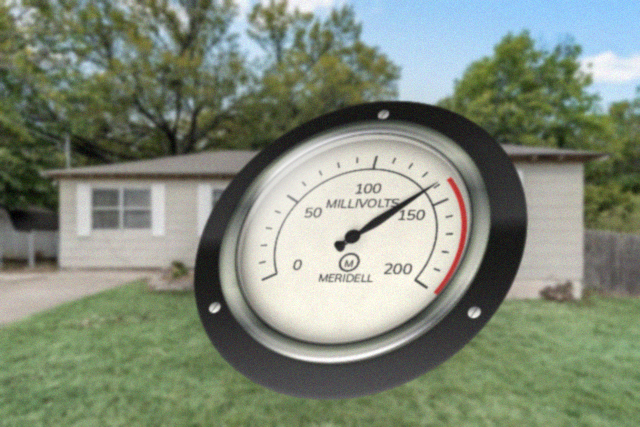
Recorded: 140; mV
